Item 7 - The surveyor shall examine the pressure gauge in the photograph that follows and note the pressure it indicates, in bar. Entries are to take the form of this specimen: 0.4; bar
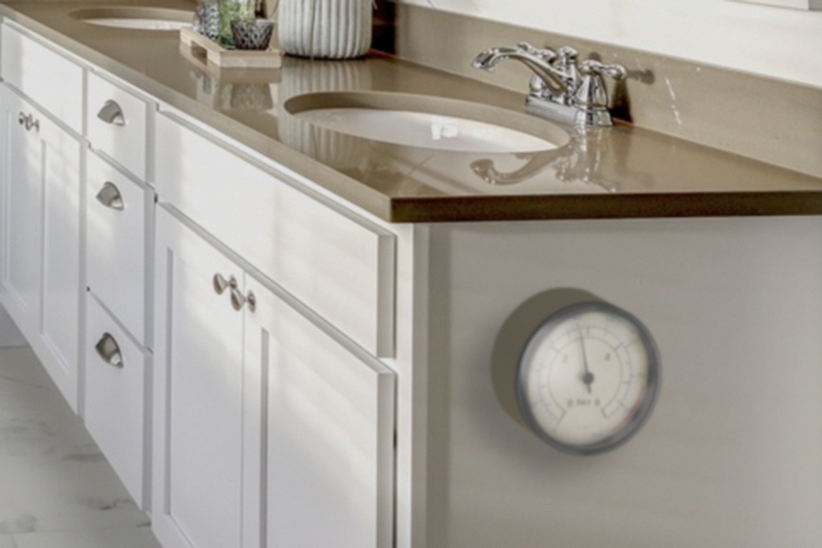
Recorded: 2.75; bar
